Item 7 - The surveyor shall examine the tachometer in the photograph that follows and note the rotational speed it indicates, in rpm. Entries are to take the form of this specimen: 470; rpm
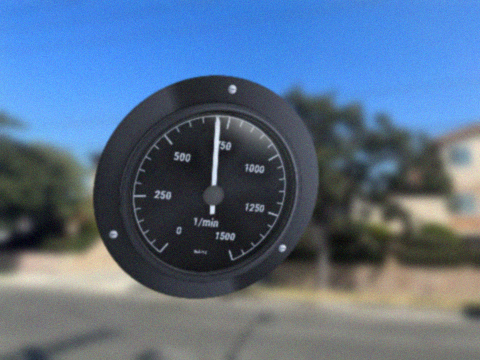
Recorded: 700; rpm
